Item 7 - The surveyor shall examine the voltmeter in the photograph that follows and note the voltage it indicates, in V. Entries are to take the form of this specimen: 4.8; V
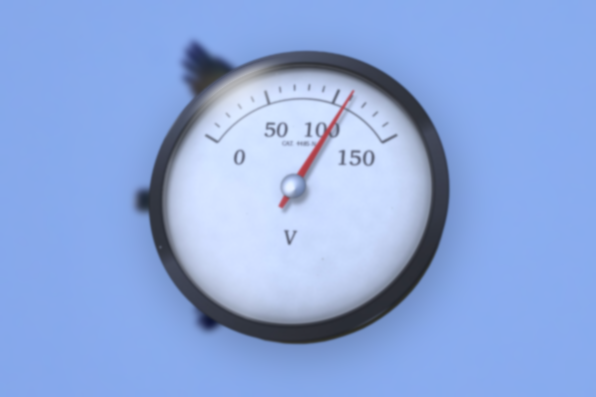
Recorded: 110; V
